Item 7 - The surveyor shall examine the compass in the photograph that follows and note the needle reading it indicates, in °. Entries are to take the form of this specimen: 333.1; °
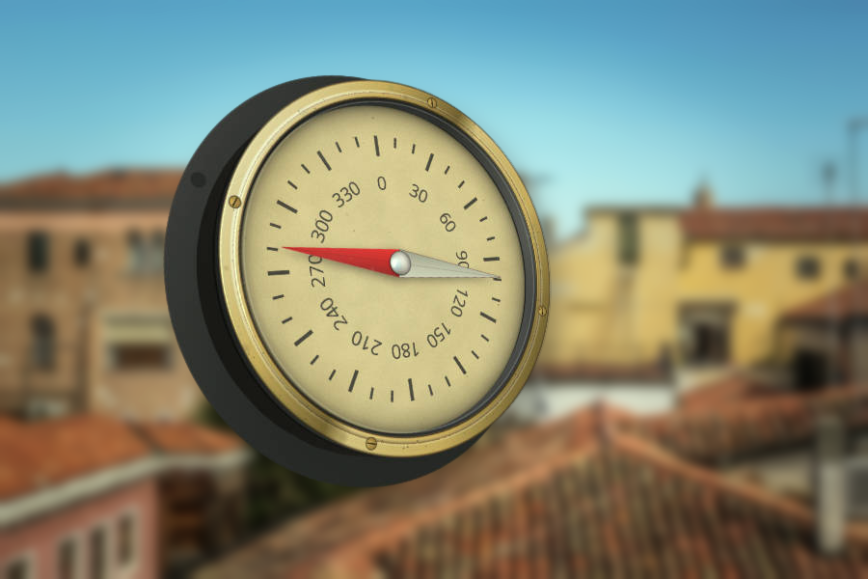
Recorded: 280; °
